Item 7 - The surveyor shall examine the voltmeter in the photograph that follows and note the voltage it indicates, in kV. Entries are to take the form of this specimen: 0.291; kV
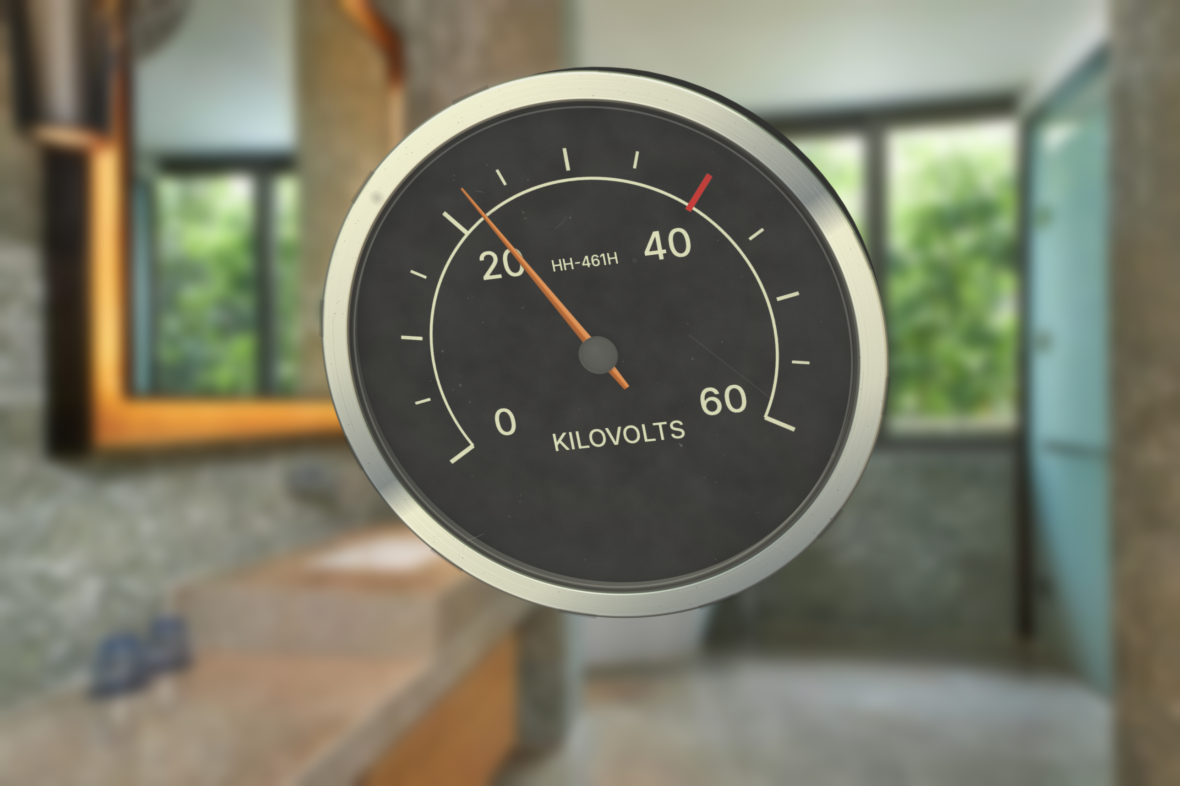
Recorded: 22.5; kV
